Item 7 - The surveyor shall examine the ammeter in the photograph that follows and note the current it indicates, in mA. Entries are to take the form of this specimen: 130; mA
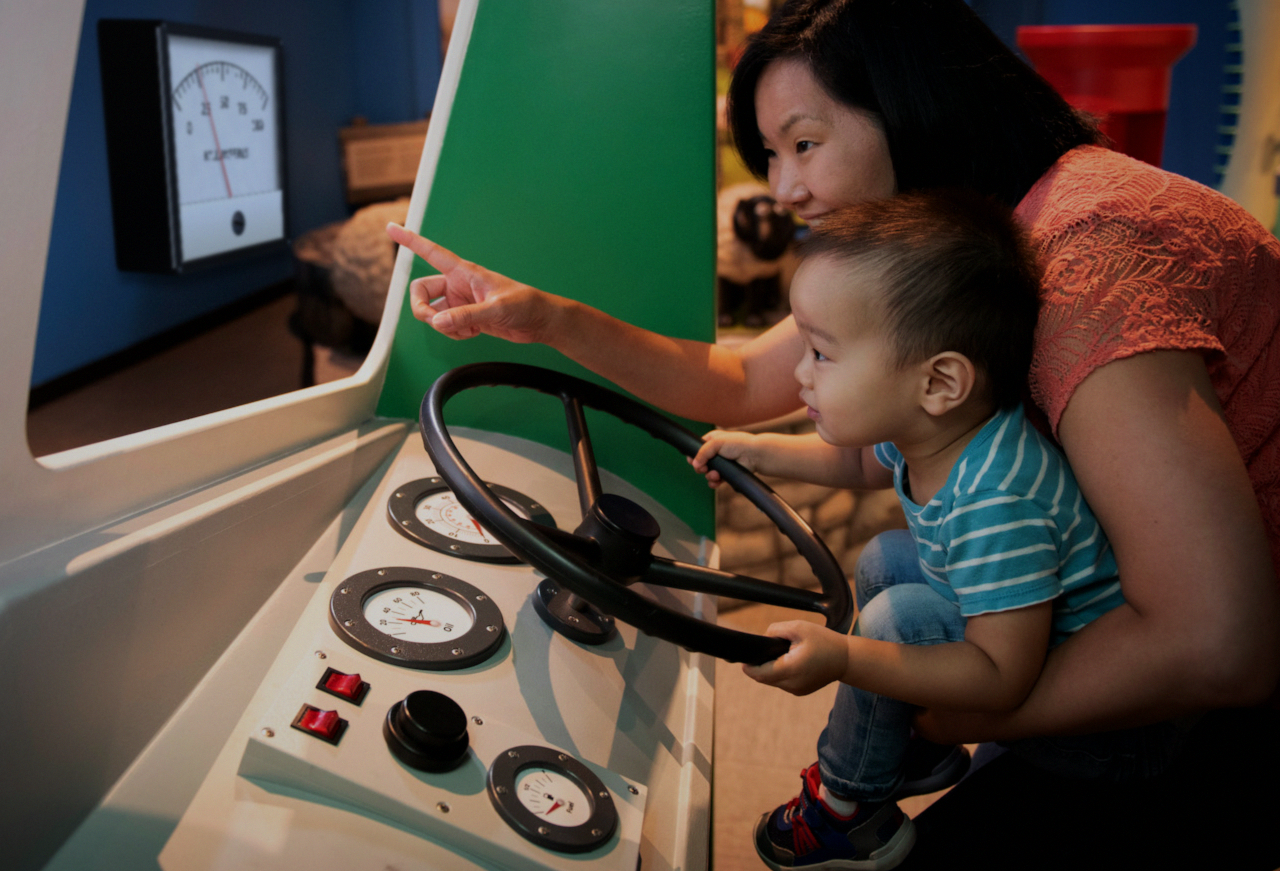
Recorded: 25; mA
